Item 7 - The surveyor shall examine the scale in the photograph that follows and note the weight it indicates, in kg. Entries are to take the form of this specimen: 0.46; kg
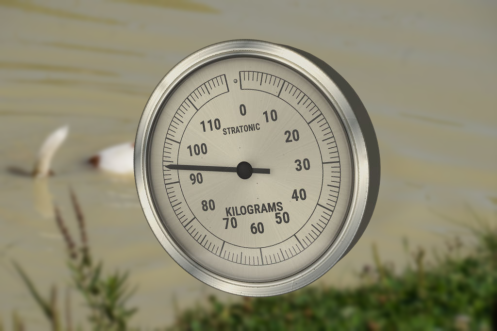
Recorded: 94; kg
